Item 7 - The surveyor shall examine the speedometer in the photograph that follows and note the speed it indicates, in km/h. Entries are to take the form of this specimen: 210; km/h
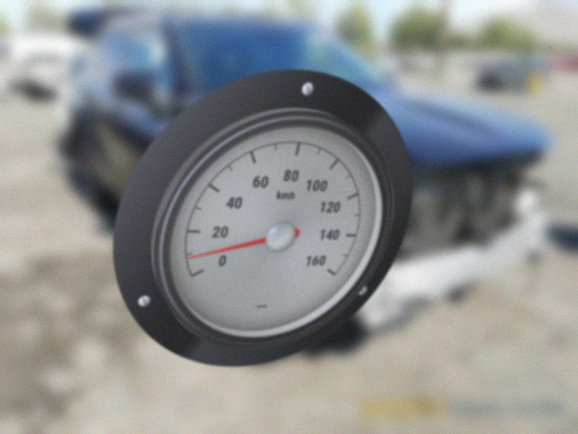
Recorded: 10; km/h
